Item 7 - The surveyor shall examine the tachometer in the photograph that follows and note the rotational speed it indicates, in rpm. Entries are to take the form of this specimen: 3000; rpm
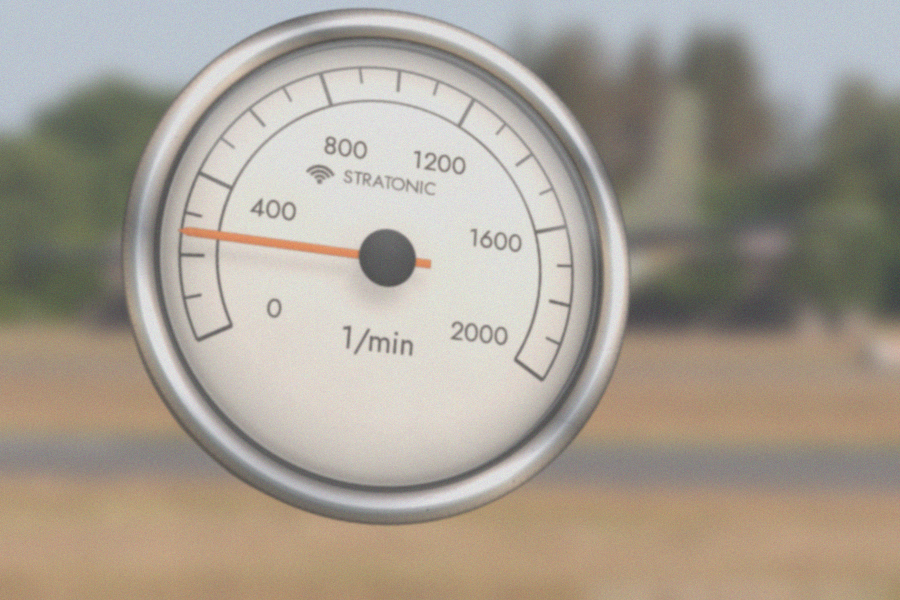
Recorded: 250; rpm
